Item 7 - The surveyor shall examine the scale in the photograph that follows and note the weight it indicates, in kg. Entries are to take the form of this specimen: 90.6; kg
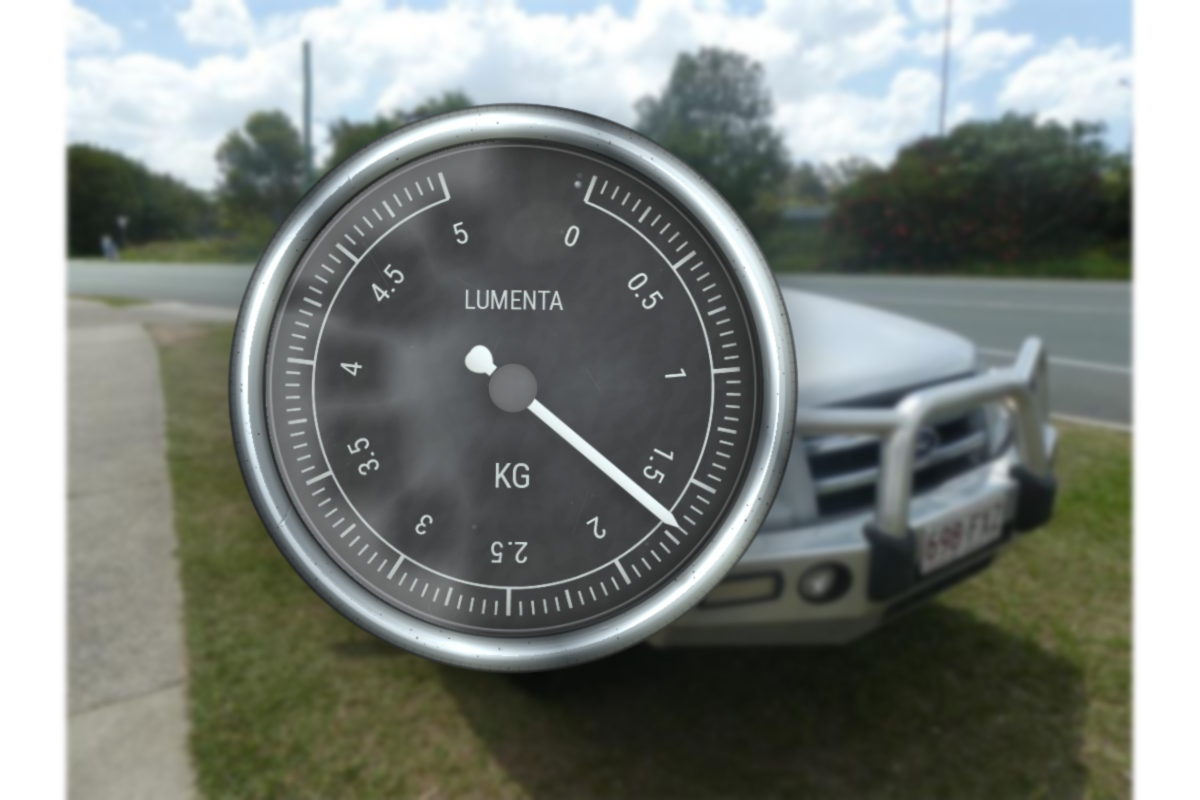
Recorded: 1.7; kg
